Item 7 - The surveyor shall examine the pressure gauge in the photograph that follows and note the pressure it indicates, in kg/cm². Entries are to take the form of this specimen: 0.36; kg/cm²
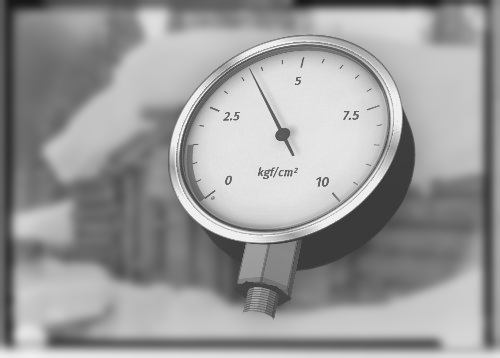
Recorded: 3.75; kg/cm²
